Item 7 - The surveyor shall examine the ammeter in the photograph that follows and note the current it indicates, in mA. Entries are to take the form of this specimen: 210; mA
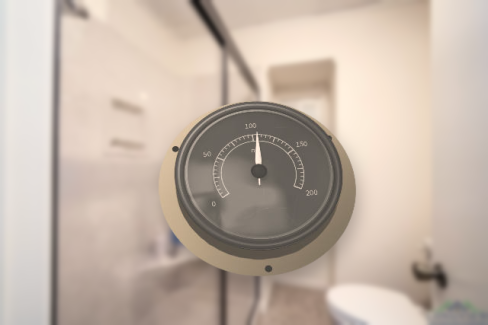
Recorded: 105; mA
